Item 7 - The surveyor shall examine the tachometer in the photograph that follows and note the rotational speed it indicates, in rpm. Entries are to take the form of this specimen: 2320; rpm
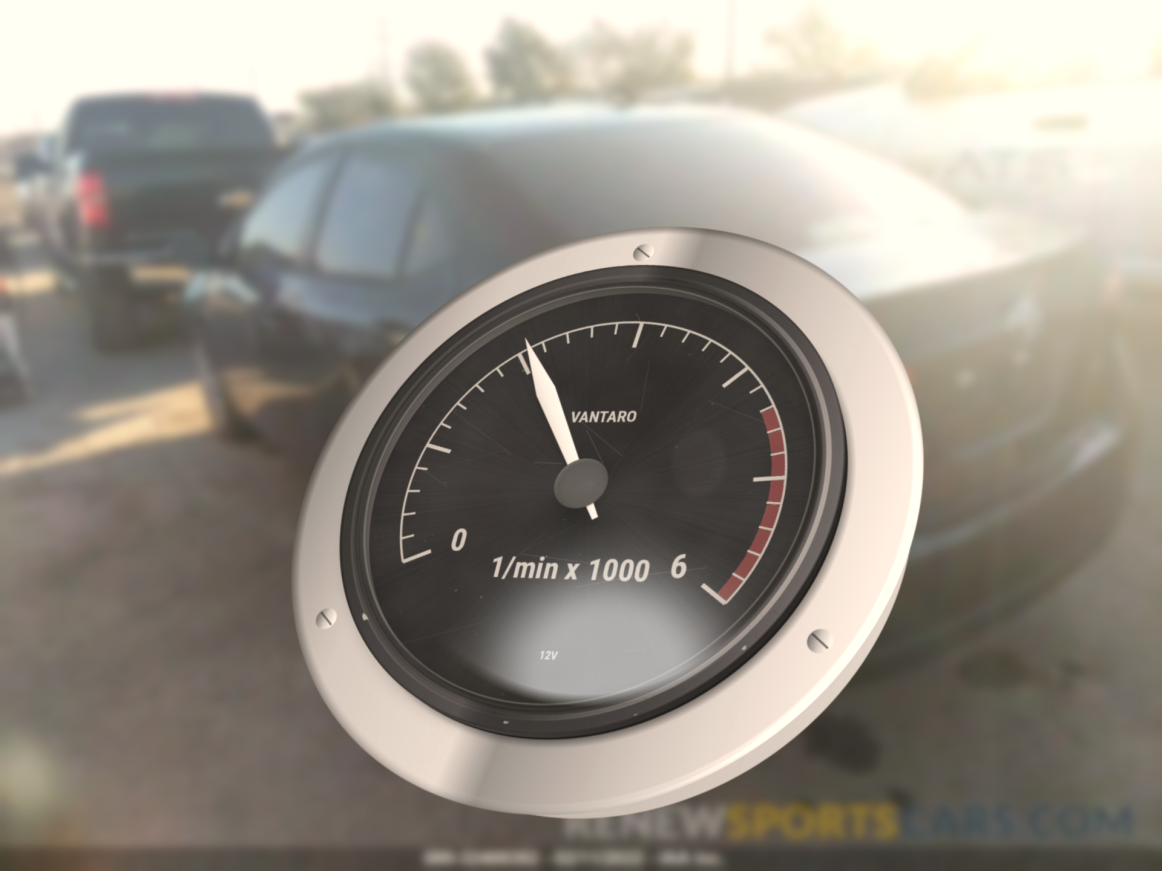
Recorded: 2100; rpm
